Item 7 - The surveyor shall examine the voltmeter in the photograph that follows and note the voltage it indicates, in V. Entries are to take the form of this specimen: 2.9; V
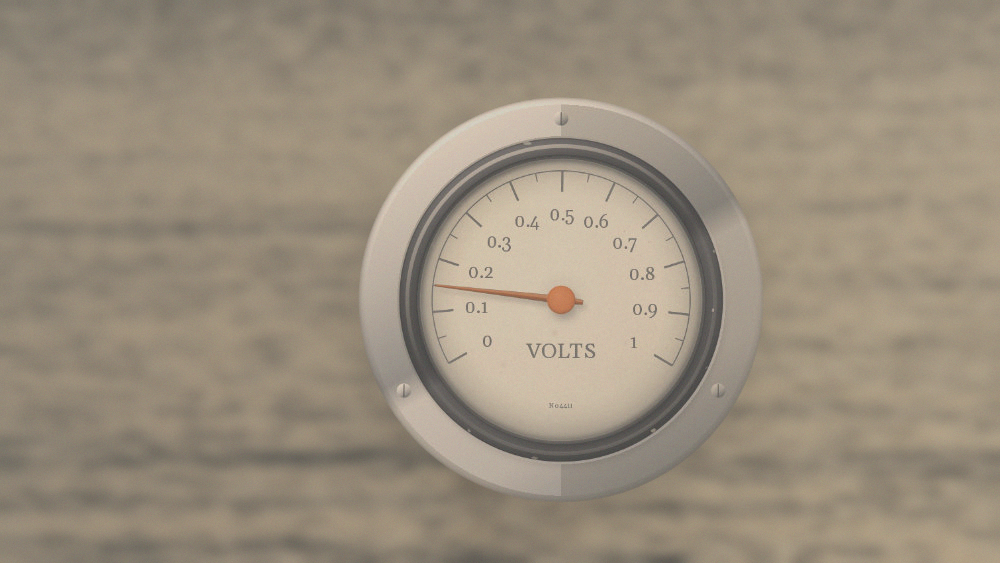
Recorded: 0.15; V
